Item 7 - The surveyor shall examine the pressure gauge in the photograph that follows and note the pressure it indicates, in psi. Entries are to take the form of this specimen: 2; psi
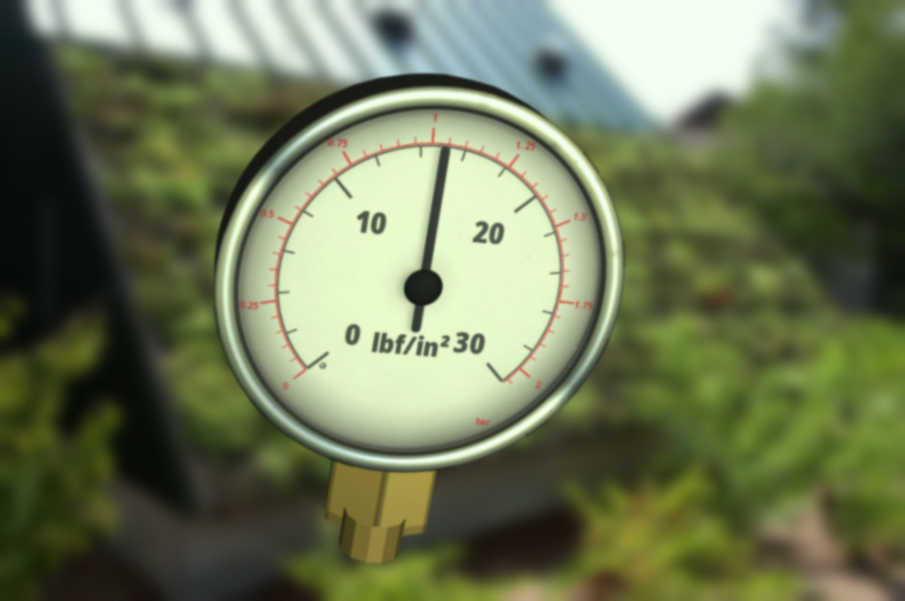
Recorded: 15; psi
